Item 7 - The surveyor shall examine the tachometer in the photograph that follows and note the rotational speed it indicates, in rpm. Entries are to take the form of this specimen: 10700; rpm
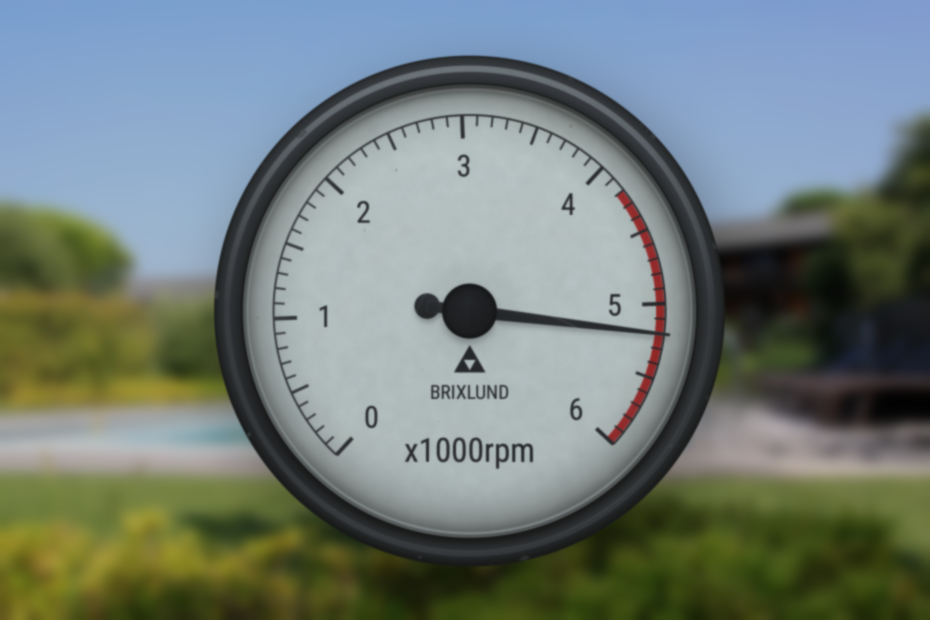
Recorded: 5200; rpm
